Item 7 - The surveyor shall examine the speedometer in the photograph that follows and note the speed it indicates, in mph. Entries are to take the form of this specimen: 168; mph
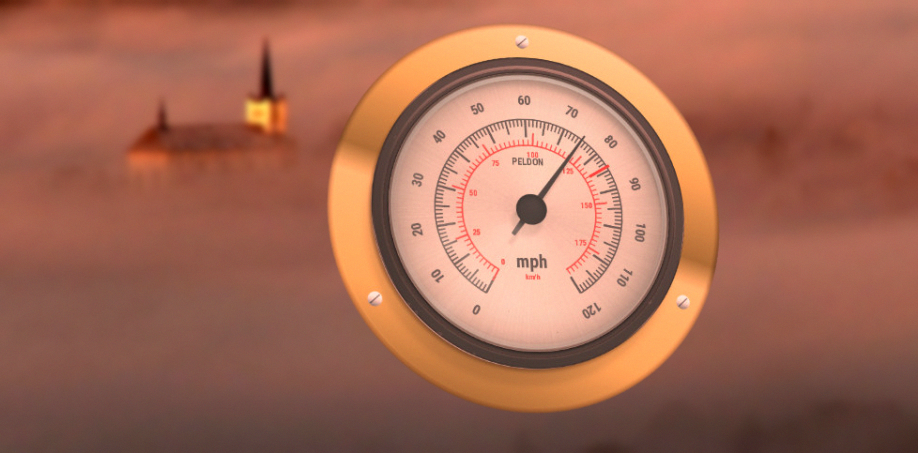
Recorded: 75; mph
